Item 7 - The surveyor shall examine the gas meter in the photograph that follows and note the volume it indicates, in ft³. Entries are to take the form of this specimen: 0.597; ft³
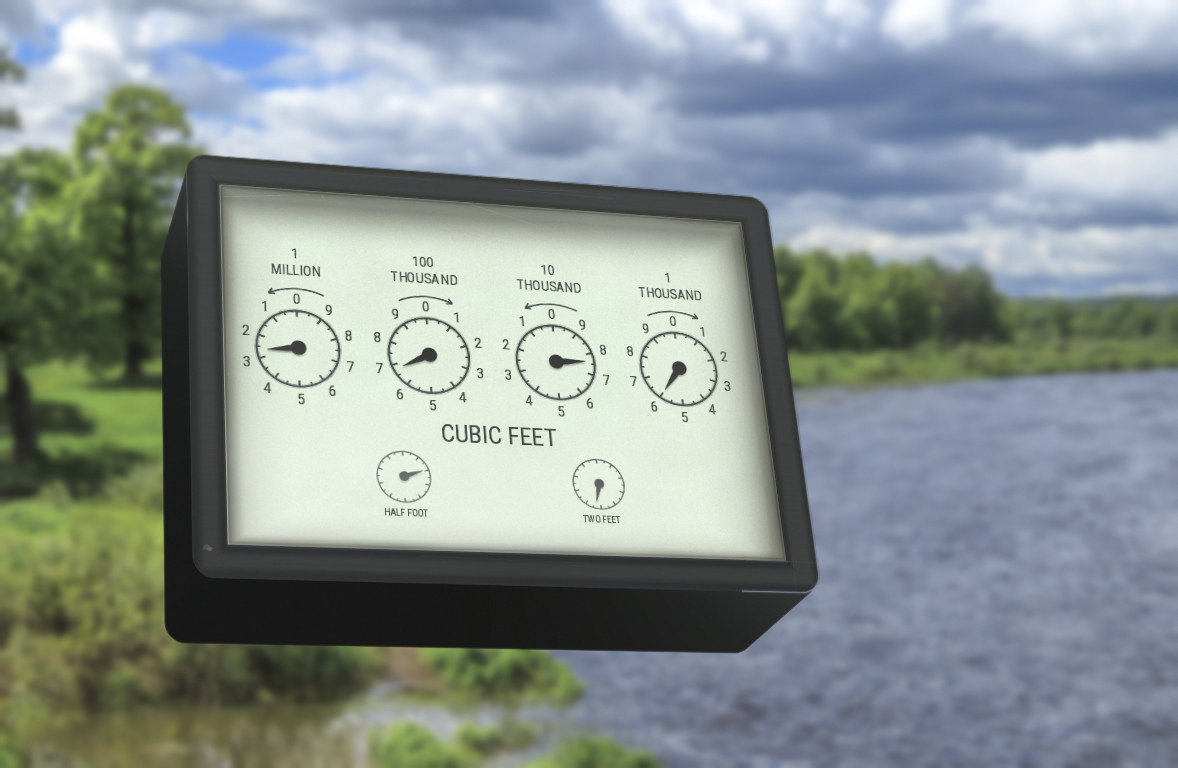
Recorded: 267600; ft³
